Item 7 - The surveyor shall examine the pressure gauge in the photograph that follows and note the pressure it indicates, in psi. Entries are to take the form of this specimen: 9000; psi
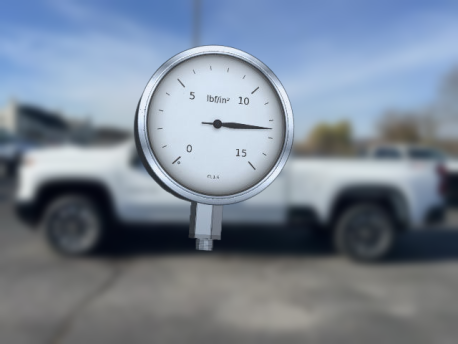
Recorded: 12.5; psi
